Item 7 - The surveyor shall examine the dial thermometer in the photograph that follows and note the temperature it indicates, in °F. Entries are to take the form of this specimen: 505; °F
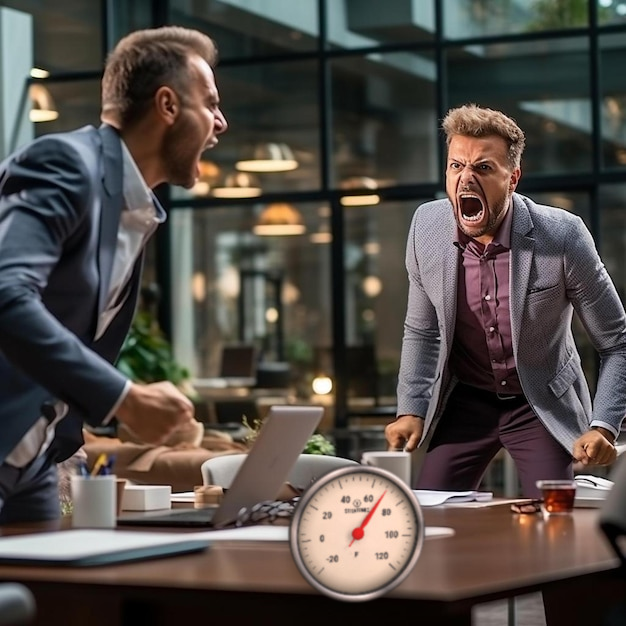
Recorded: 68; °F
